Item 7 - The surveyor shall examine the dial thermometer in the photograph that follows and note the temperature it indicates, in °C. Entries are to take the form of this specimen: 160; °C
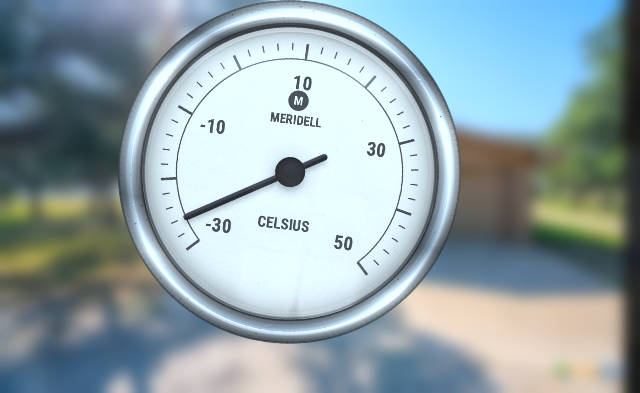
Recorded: -26; °C
